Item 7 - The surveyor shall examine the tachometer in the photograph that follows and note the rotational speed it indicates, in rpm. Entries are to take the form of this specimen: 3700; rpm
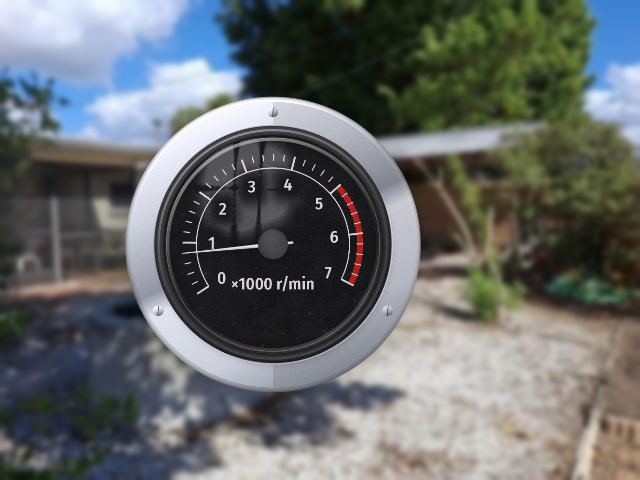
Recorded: 800; rpm
